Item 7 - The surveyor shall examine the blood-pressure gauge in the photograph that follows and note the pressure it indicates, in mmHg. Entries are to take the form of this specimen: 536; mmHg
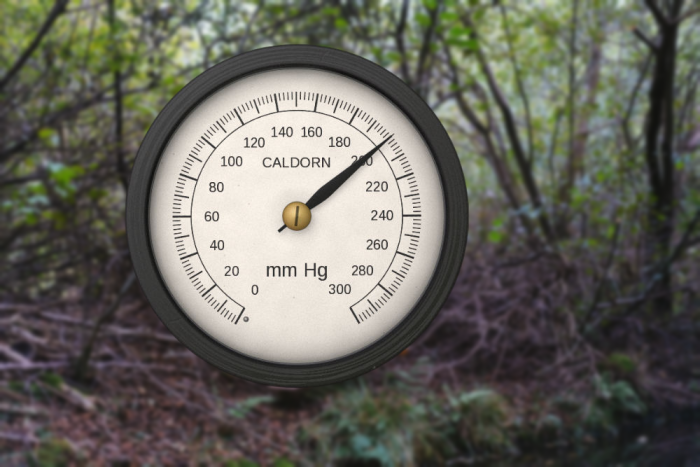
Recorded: 200; mmHg
